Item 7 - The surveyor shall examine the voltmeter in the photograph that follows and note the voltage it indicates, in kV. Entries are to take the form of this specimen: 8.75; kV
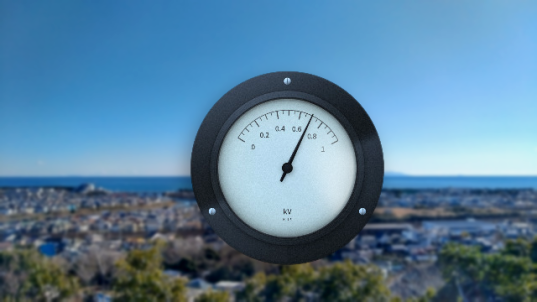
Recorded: 0.7; kV
